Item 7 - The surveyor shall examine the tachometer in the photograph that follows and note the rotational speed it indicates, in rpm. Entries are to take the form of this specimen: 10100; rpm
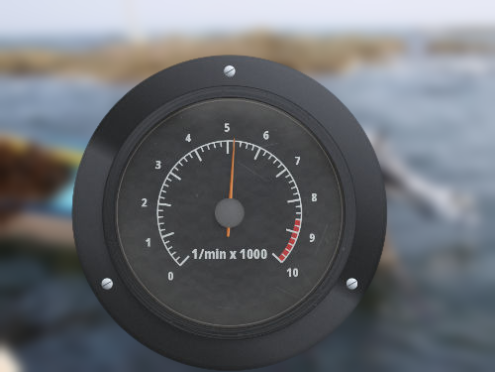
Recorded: 5200; rpm
